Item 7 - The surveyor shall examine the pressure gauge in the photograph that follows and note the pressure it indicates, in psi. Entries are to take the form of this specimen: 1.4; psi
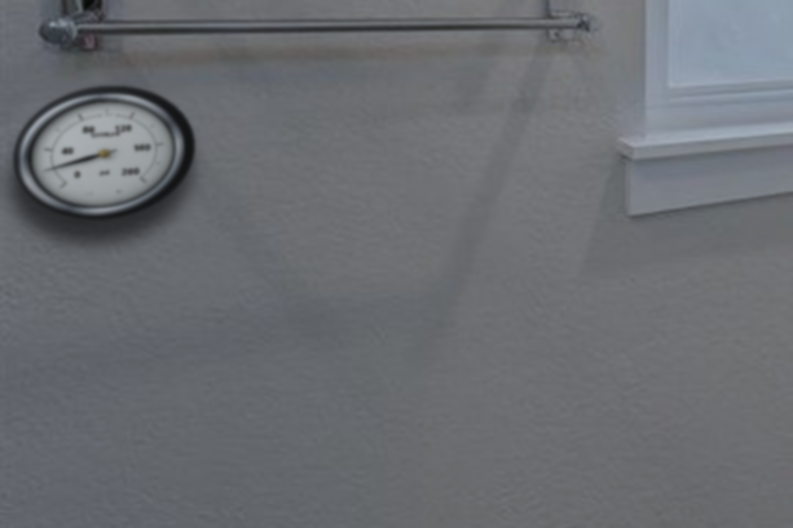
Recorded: 20; psi
